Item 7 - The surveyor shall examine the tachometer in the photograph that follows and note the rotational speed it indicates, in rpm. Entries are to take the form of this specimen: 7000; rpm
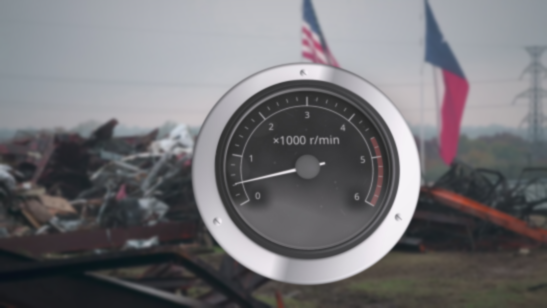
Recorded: 400; rpm
